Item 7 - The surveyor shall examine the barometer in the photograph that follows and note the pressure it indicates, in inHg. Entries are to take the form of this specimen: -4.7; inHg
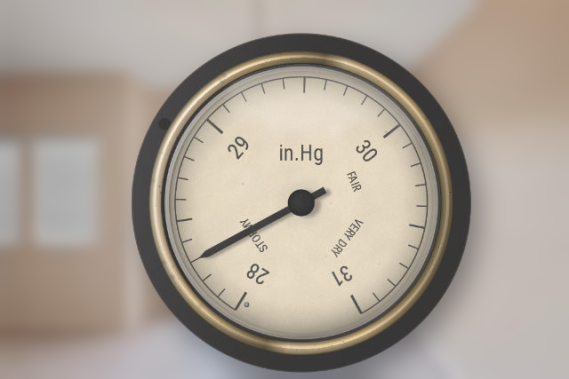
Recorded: 28.3; inHg
